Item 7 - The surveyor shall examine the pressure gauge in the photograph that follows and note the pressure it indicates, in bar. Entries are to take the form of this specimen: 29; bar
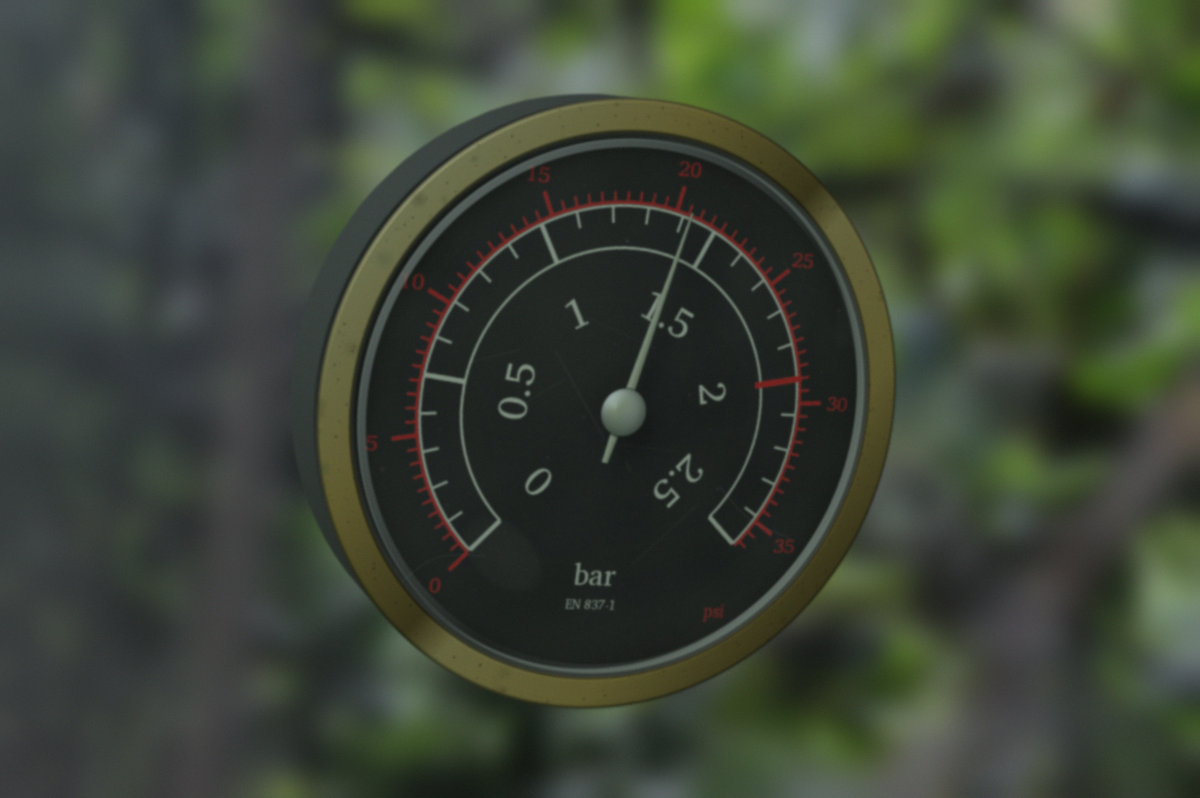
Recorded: 1.4; bar
